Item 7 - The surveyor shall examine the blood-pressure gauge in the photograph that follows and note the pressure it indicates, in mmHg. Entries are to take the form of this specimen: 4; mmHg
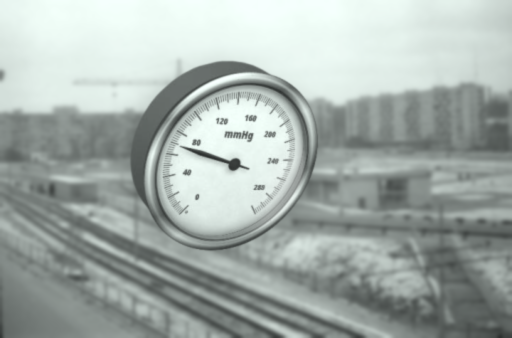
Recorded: 70; mmHg
